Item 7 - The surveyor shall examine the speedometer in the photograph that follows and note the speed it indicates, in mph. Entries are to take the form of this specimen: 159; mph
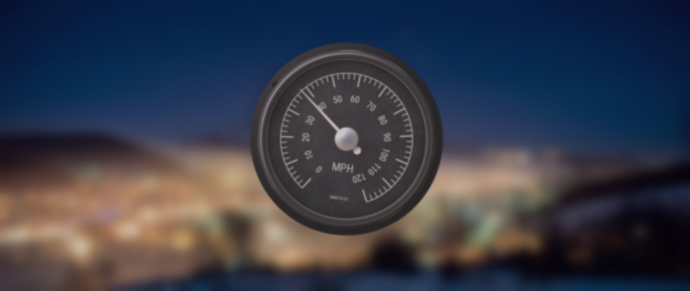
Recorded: 38; mph
